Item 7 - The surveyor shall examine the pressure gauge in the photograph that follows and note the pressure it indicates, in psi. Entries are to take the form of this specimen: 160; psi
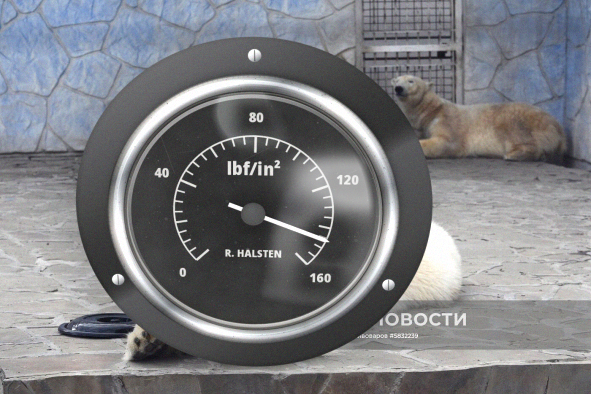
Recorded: 145; psi
